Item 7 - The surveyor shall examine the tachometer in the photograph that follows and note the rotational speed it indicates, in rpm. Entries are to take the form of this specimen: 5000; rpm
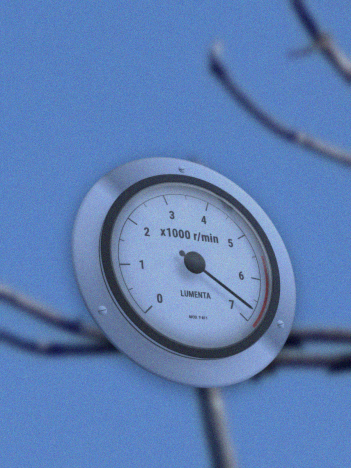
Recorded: 6750; rpm
